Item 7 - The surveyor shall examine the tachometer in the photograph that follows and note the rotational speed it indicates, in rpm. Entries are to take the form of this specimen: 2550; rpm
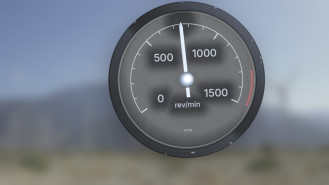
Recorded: 750; rpm
